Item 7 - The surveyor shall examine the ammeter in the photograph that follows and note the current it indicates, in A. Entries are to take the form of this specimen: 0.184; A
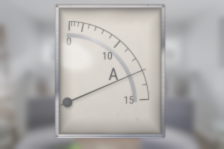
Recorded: 13; A
